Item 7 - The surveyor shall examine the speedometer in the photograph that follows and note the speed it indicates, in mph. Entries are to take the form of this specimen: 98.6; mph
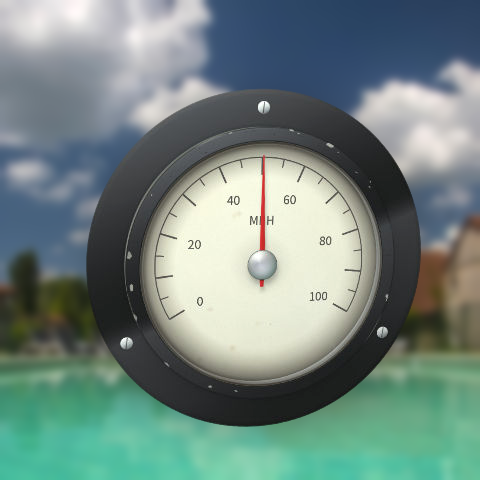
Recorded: 50; mph
